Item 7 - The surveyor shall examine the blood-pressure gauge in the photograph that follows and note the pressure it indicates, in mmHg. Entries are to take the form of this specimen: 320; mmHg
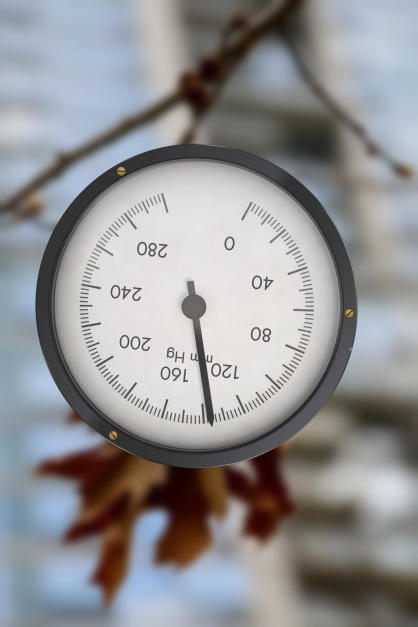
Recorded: 136; mmHg
